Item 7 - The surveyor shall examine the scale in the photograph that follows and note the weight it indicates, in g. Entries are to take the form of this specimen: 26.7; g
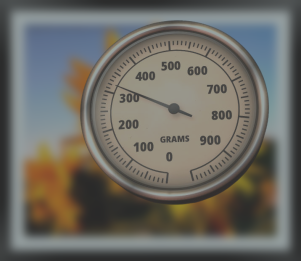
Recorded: 320; g
